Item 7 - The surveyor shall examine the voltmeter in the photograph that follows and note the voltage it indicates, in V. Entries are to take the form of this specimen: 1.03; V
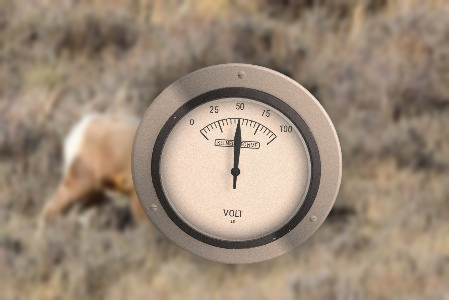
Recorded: 50; V
